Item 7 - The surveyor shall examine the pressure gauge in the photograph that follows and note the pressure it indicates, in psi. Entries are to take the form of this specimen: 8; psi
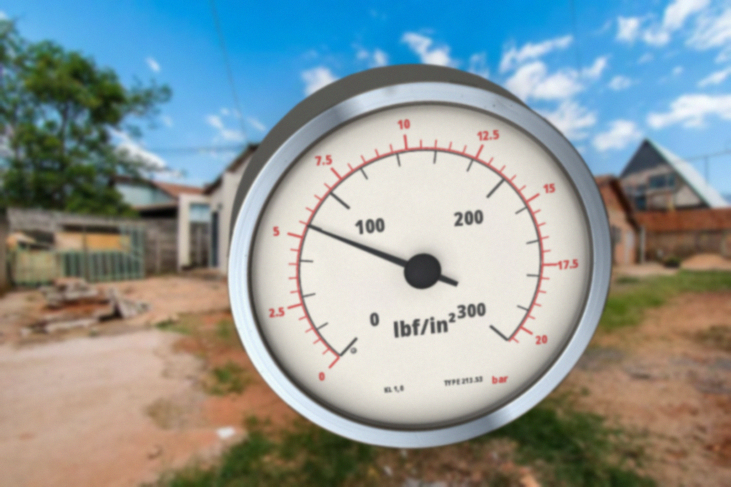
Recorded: 80; psi
